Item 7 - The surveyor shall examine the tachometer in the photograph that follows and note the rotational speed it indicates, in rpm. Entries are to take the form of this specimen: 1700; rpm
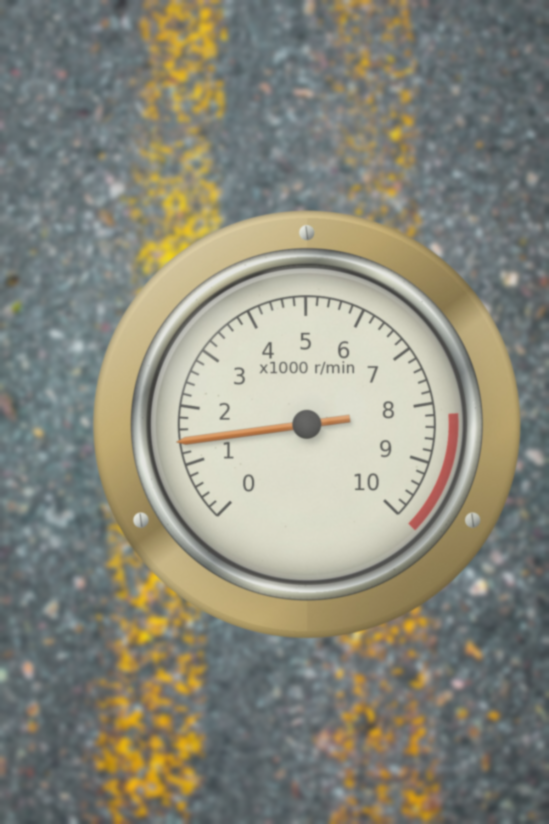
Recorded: 1400; rpm
